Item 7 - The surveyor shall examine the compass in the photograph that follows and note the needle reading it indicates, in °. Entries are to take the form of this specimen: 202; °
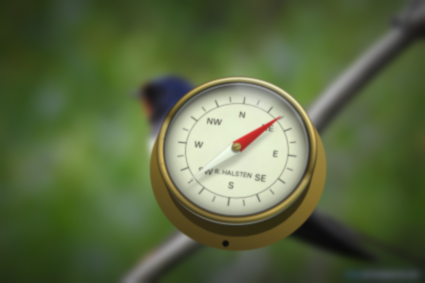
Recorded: 45; °
